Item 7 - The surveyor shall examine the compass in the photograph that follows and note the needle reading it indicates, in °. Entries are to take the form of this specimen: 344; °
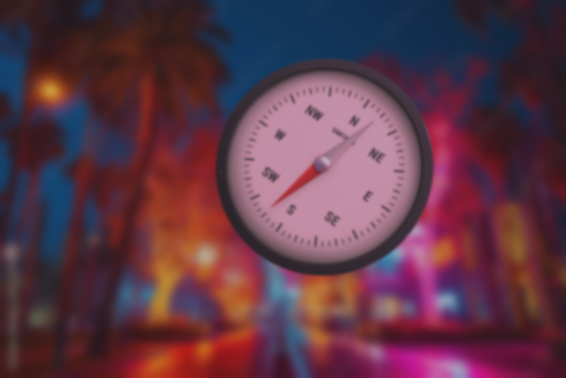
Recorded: 195; °
